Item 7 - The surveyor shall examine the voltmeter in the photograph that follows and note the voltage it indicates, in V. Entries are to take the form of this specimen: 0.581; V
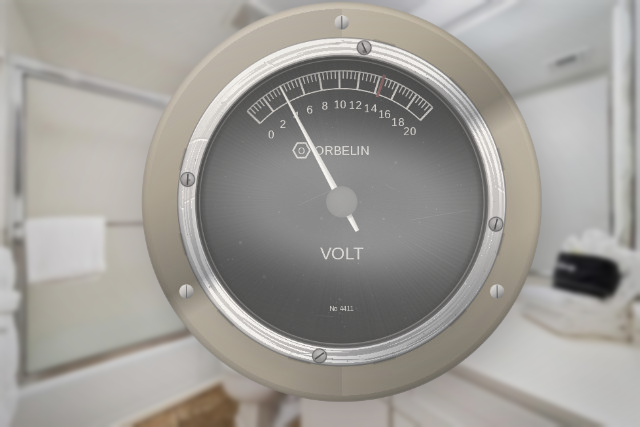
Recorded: 4; V
